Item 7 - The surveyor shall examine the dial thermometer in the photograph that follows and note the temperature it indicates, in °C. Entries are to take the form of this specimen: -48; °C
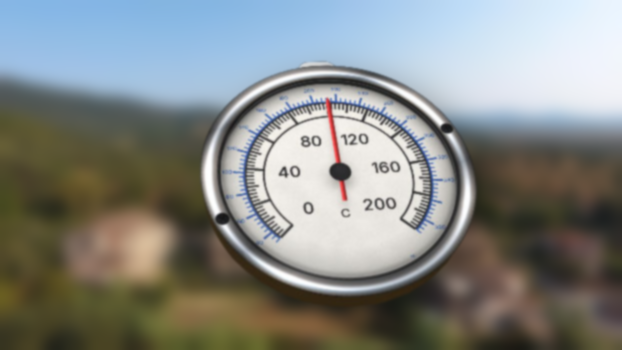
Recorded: 100; °C
